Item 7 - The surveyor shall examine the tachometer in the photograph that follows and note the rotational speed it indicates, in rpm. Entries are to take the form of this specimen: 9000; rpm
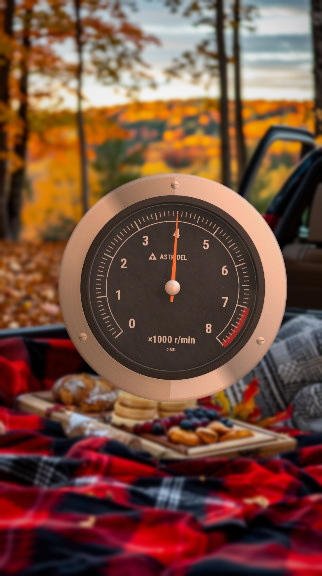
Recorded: 4000; rpm
